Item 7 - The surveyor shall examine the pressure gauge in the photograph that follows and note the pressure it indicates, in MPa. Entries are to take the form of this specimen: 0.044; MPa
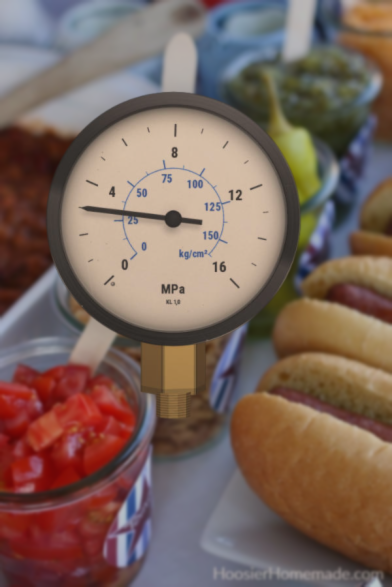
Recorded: 3; MPa
